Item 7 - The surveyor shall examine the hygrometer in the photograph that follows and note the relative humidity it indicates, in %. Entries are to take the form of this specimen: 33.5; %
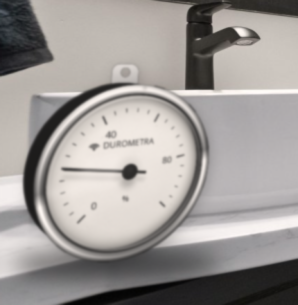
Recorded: 20; %
